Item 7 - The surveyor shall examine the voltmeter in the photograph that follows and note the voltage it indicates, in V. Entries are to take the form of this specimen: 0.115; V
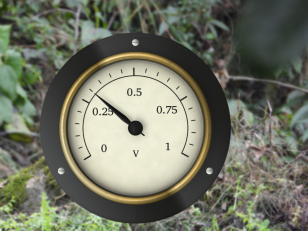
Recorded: 0.3; V
